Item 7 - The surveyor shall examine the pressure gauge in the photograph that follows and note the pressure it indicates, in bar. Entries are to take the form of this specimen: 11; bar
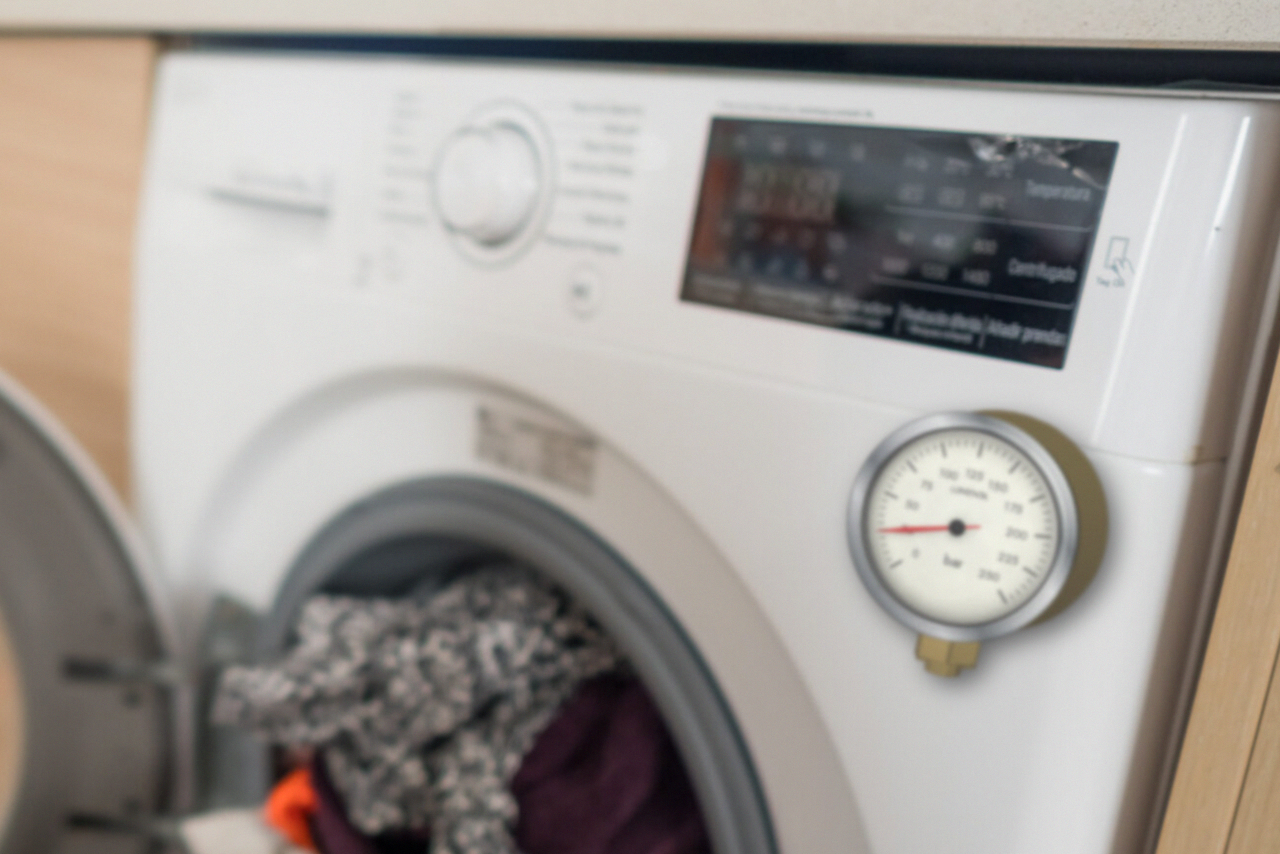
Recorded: 25; bar
